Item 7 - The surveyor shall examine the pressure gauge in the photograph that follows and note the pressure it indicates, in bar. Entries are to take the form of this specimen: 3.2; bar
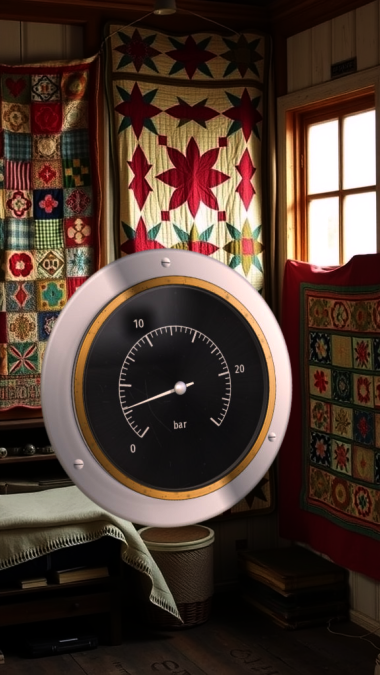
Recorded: 3; bar
